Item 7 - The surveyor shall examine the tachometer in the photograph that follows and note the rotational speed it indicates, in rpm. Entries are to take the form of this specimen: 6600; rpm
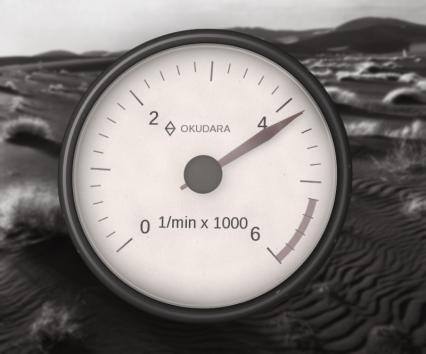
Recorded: 4200; rpm
